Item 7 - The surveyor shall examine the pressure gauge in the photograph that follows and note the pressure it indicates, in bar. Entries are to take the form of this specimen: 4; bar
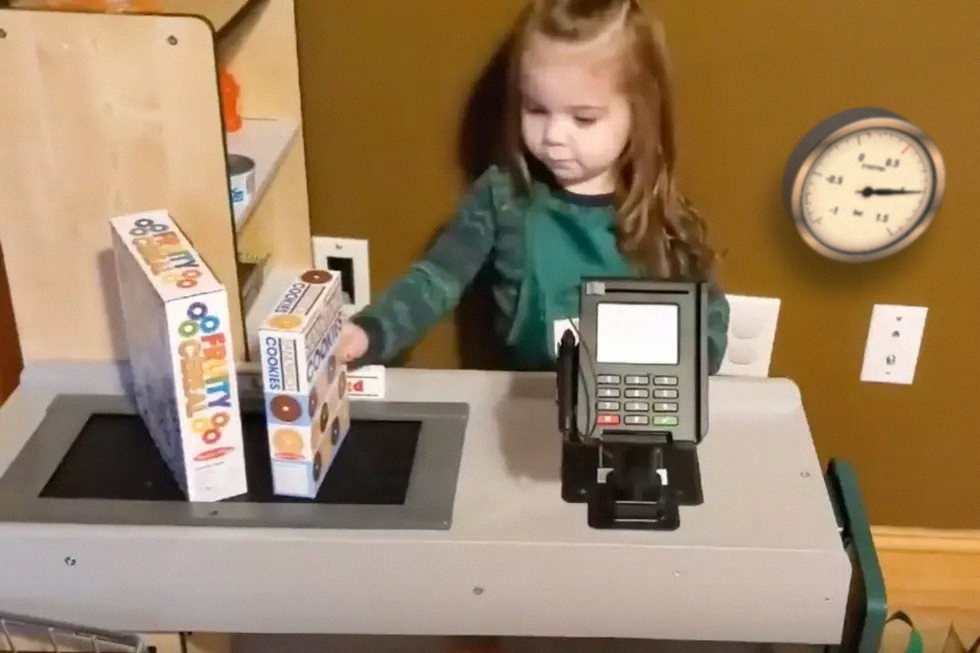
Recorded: 1; bar
